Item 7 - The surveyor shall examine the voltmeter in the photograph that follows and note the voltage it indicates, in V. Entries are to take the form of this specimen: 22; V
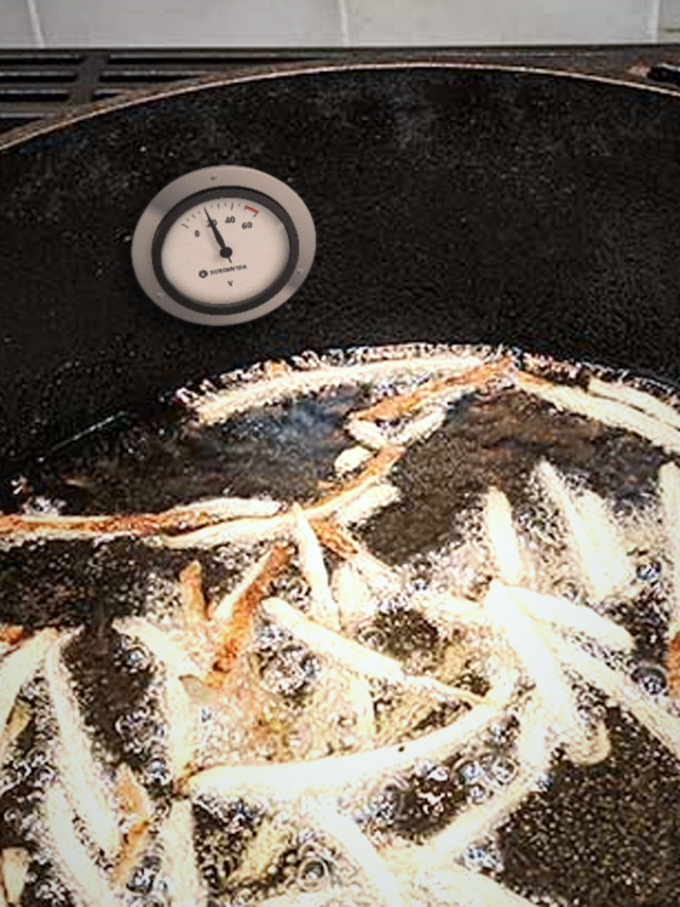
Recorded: 20; V
